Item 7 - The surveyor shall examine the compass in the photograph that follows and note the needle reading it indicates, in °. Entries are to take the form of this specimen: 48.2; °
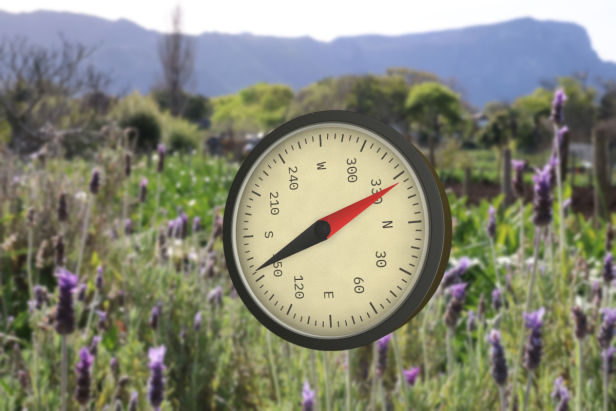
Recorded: 335; °
